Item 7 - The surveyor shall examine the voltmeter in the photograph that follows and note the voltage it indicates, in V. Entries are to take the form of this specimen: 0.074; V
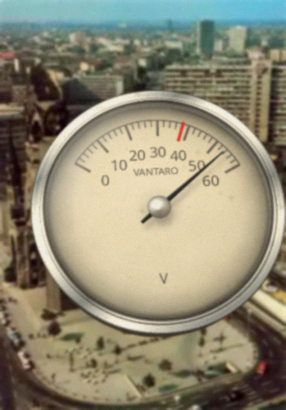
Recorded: 54; V
